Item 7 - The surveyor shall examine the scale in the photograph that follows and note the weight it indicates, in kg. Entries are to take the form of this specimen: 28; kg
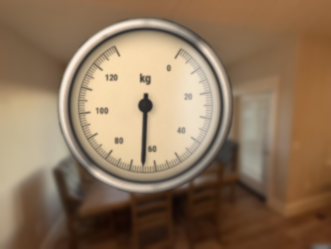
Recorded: 65; kg
